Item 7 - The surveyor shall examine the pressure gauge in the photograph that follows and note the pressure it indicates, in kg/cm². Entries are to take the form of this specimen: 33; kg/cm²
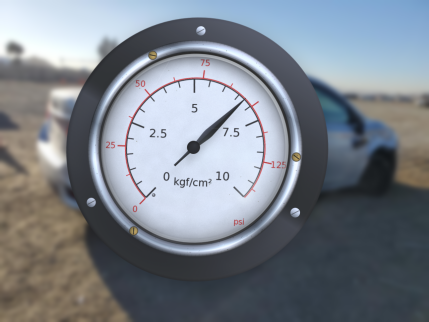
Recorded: 6.75; kg/cm²
